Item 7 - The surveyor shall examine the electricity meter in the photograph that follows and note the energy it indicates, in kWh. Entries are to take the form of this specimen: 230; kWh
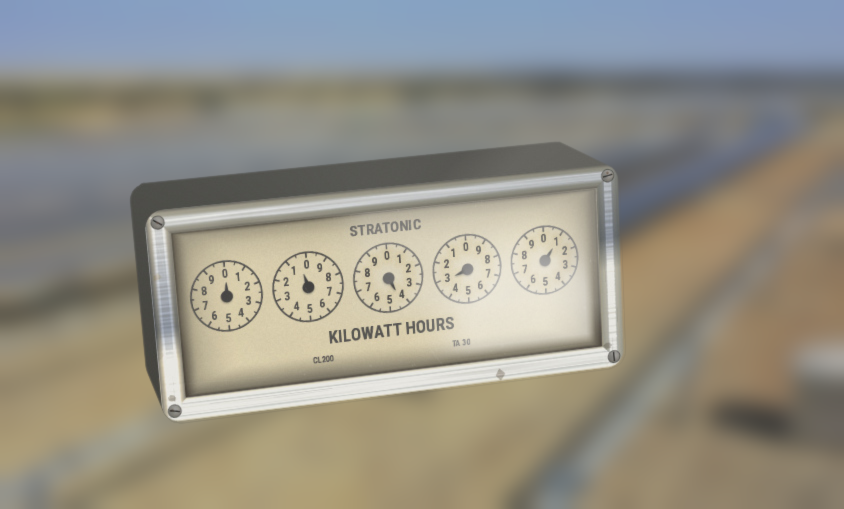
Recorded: 431; kWh
